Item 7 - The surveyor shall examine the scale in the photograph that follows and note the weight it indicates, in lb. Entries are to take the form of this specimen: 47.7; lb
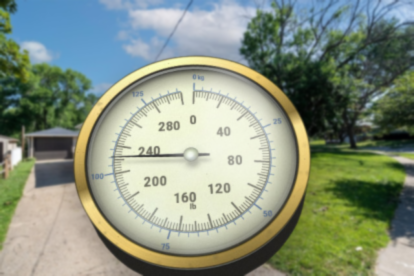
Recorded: 230; lb
